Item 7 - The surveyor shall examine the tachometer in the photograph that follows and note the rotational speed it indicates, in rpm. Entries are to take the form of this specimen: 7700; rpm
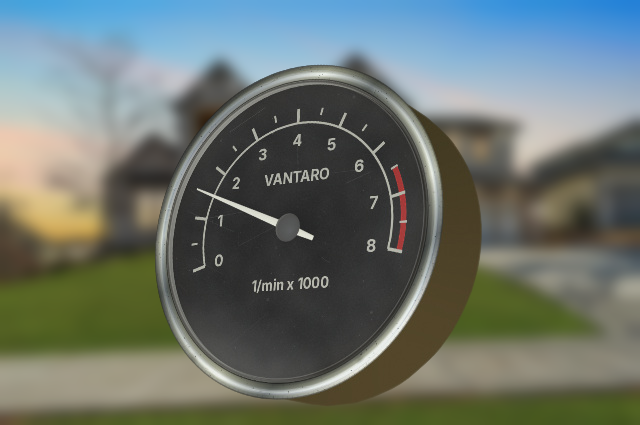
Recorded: 1500; rpm
